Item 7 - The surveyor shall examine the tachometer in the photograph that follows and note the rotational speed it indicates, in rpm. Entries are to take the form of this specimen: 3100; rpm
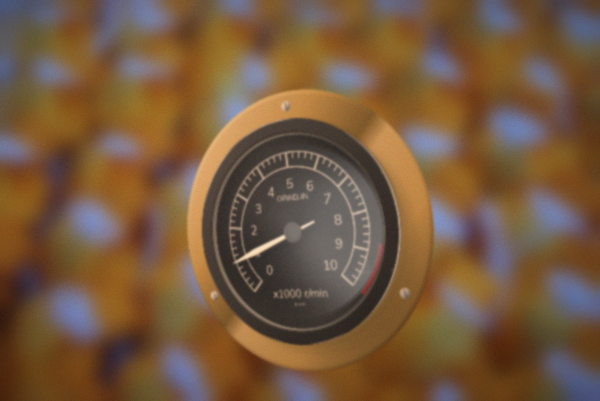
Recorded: 1000; rpm
